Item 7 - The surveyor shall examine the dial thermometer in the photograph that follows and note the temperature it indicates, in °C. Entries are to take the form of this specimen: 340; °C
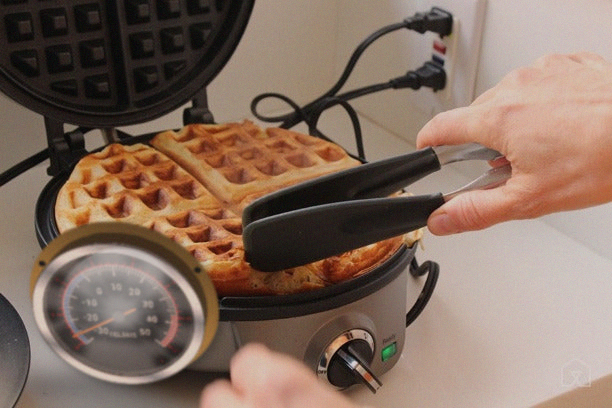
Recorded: -25; °C
